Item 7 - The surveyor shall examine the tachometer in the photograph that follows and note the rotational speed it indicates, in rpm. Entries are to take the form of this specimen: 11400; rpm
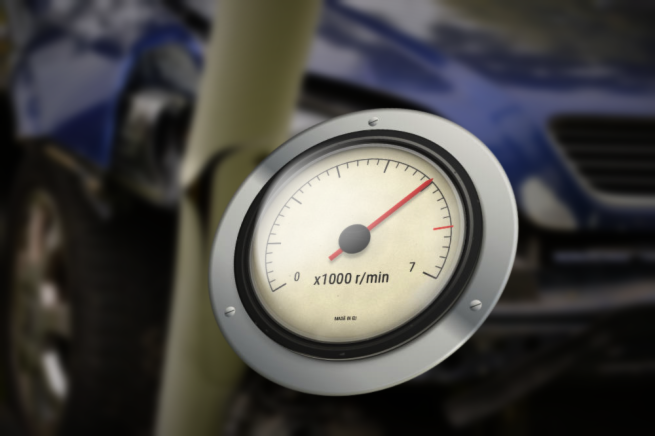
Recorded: 5000; rpm
